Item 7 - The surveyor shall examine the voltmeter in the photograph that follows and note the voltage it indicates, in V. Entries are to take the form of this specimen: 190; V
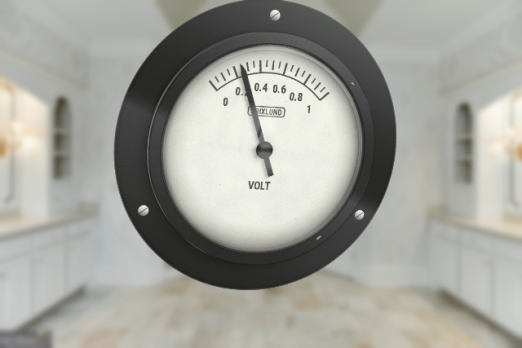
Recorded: 0.25; V
